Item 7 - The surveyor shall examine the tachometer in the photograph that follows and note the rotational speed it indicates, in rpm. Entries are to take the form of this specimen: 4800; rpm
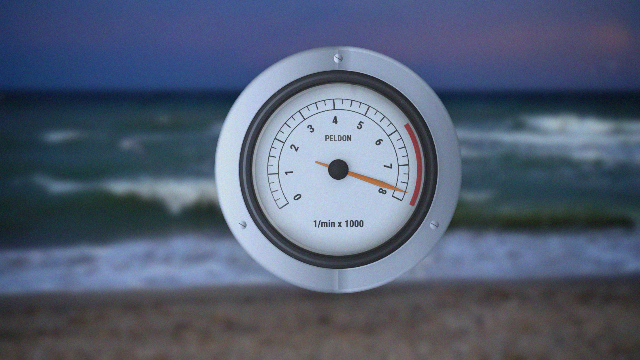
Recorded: 7750; rpm
